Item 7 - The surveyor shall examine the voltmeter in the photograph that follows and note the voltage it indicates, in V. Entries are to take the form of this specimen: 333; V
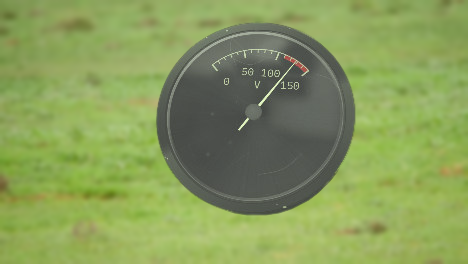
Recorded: 130; V
